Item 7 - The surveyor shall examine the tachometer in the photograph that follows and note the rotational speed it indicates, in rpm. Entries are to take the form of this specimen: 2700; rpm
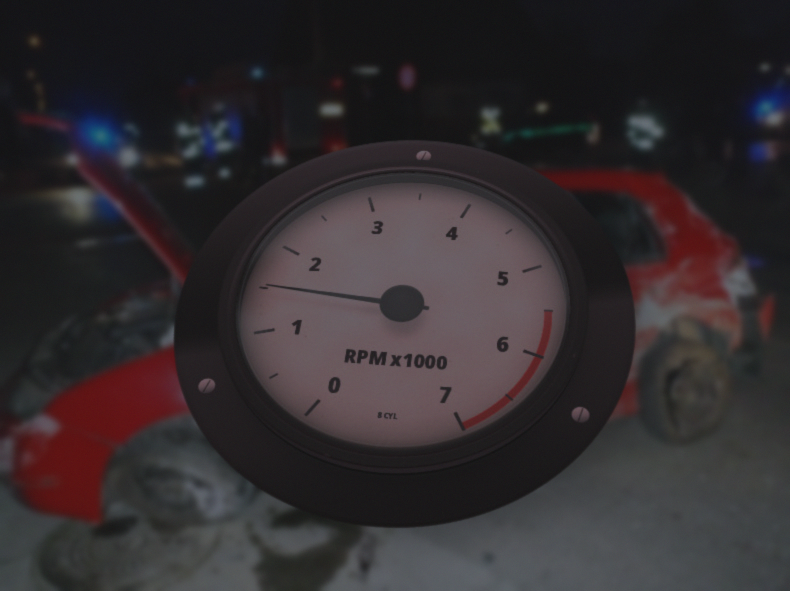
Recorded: 1500; rpm
